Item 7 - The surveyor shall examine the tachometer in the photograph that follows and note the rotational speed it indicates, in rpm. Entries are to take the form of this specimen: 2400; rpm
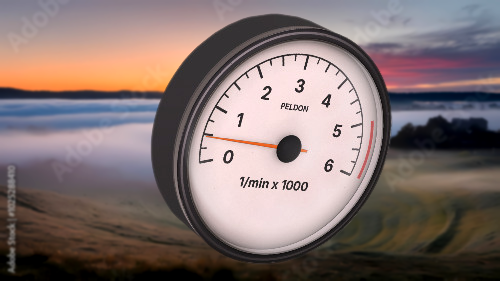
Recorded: 500; rpm
